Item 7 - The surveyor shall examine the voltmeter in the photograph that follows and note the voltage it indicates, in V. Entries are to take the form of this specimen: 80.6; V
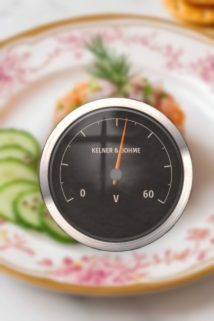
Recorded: 32.5; V
